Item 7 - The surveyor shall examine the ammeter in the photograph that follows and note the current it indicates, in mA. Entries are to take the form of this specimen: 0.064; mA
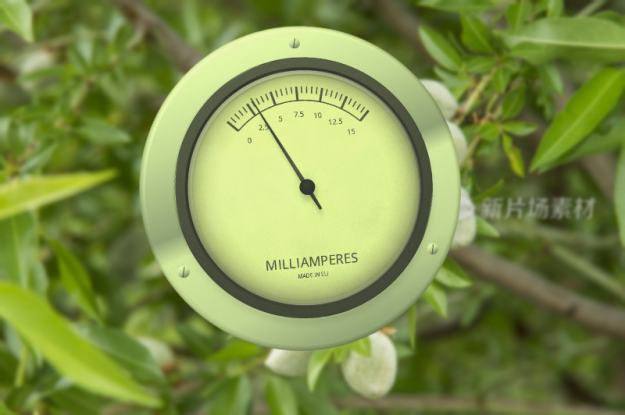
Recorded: 3; mA
